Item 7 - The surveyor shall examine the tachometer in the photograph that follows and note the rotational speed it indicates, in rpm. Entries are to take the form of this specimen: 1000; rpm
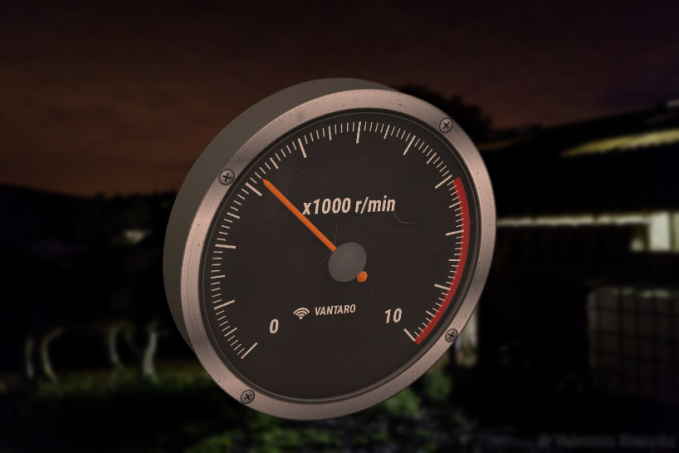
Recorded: 3200; rpm
